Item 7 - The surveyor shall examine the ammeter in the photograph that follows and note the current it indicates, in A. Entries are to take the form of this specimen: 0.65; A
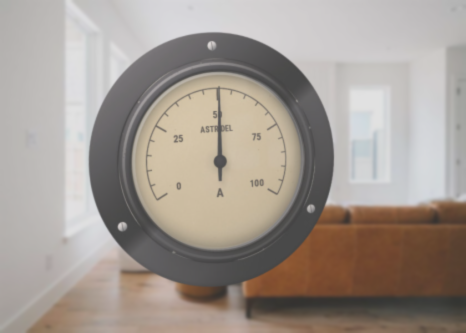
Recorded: 50; A
